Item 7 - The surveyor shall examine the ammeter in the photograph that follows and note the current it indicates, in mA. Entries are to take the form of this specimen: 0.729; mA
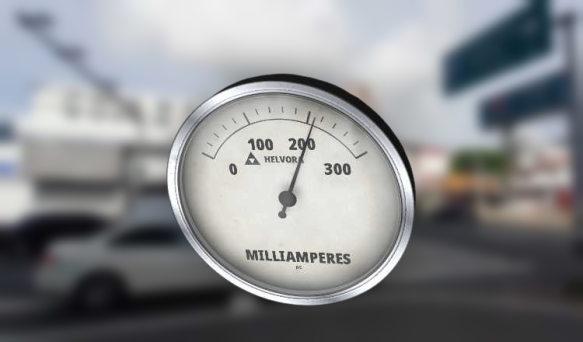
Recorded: 210; mA
